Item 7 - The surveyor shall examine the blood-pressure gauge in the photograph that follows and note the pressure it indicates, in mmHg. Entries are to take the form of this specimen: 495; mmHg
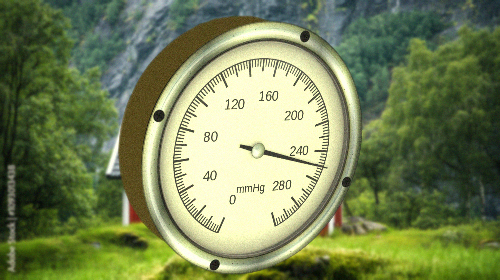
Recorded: 250; mmHg
